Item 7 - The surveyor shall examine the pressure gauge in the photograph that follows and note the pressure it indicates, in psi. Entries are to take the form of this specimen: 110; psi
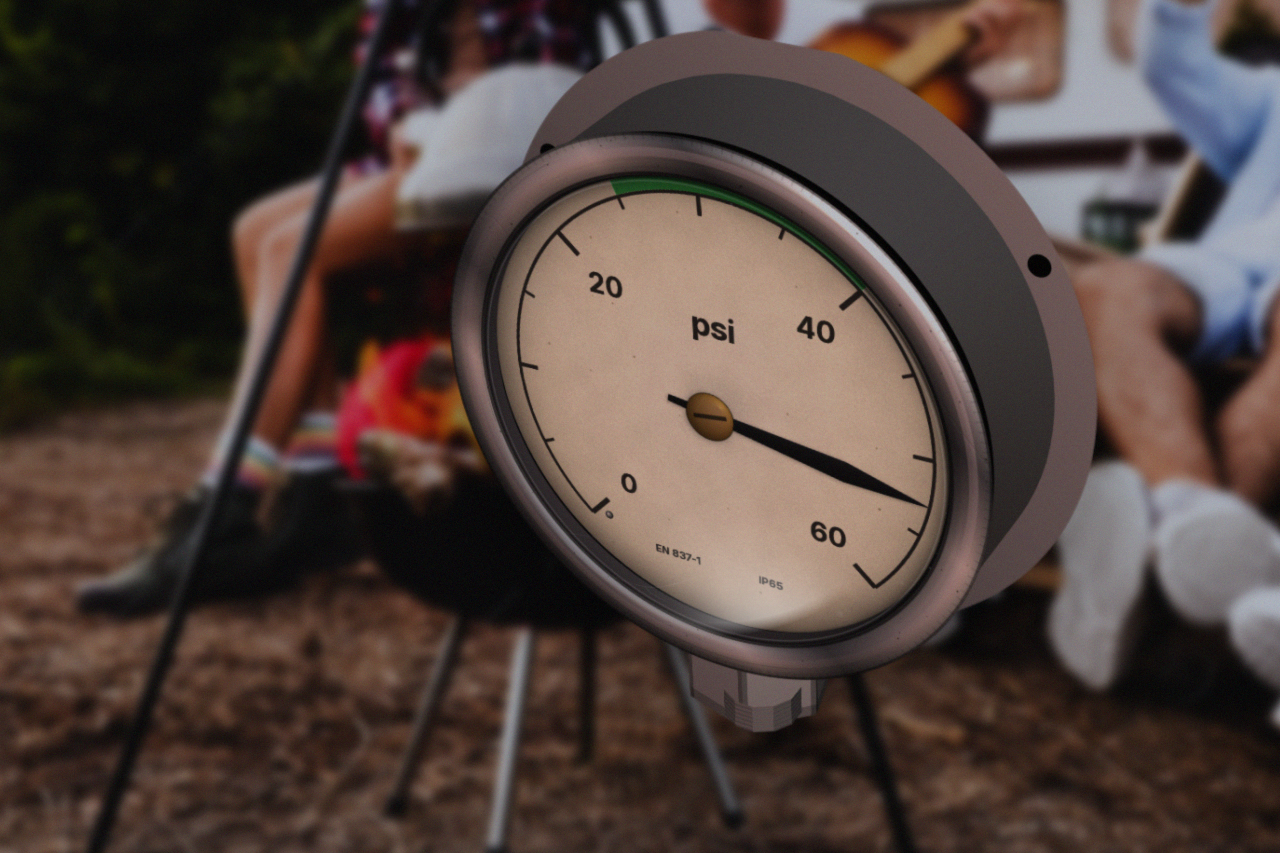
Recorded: 52.5; psi
